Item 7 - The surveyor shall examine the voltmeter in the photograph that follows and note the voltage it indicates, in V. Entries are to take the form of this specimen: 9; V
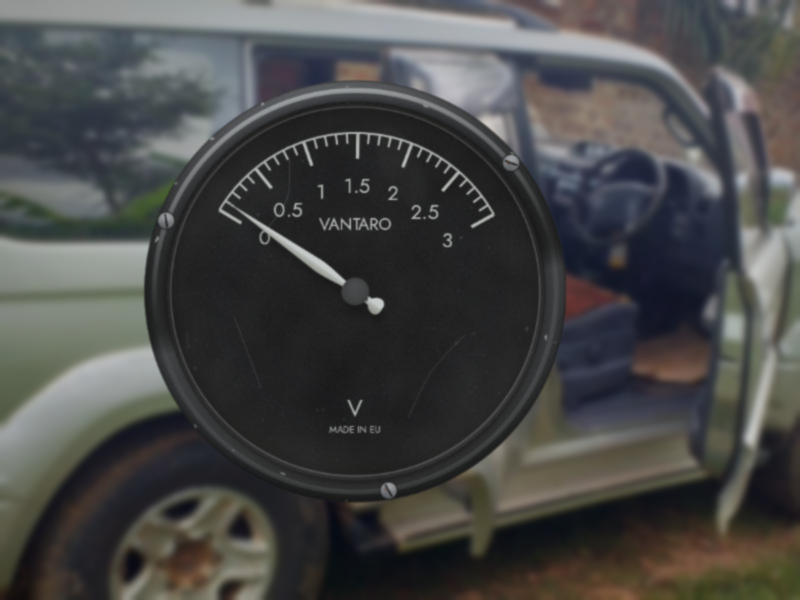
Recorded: 0.1; V
